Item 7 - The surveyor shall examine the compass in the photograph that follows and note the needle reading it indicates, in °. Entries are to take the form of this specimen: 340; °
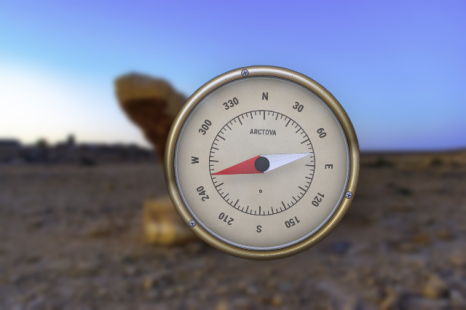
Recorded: 255; °
